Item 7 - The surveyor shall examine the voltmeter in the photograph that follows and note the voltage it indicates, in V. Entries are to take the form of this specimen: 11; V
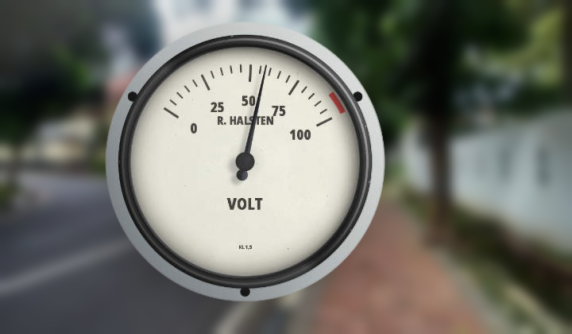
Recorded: 57.5; V
